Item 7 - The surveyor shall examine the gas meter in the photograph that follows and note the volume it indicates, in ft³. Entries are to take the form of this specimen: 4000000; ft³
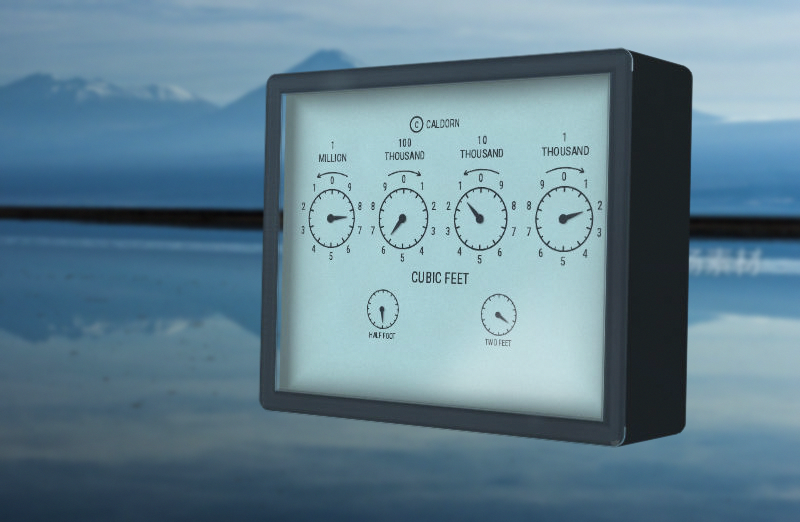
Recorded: 761200; ft³
